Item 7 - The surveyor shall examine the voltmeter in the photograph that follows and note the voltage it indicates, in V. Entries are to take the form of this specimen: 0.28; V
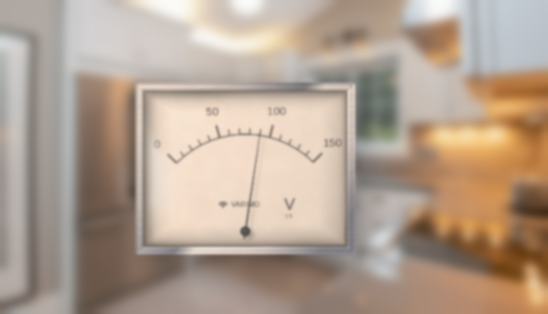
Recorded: 90; V
